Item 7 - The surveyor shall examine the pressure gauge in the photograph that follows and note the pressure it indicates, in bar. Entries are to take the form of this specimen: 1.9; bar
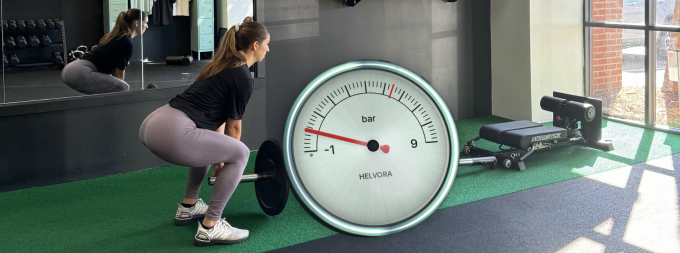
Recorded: 0; bar
